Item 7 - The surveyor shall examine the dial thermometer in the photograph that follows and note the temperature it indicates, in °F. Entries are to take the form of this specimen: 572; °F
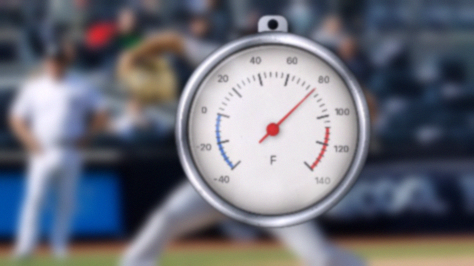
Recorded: 80; °F
